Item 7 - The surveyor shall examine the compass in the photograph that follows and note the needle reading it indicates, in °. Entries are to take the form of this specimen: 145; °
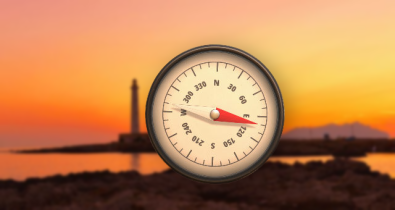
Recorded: 100; °
